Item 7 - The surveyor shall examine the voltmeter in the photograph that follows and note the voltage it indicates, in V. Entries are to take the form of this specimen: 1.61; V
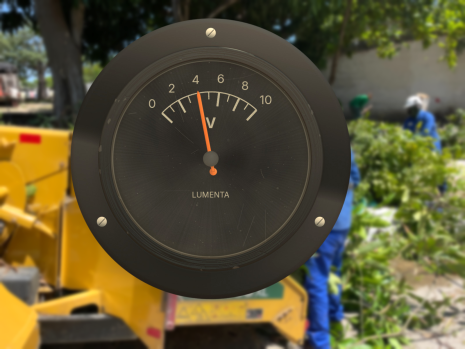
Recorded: 4; V
